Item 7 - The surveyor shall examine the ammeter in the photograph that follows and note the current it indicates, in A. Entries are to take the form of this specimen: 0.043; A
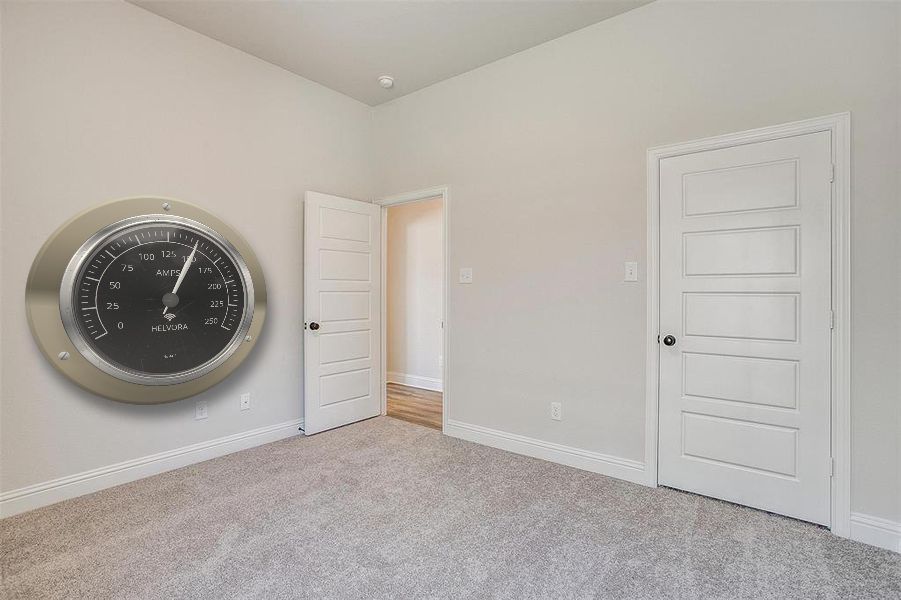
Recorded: 150; A
